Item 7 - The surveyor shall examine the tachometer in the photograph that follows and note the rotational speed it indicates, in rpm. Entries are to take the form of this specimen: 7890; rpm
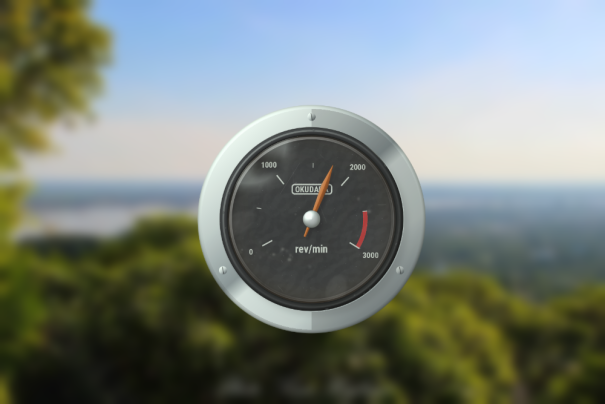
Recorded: 1750; rpm
